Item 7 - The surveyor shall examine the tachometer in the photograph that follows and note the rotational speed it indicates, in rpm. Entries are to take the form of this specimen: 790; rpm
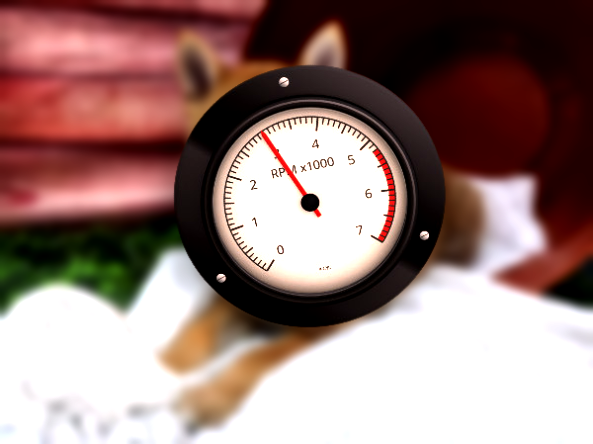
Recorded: 3000; rpm
